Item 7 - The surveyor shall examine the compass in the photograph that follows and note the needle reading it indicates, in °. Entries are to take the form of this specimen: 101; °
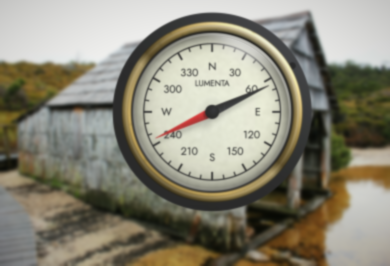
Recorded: 245; °
